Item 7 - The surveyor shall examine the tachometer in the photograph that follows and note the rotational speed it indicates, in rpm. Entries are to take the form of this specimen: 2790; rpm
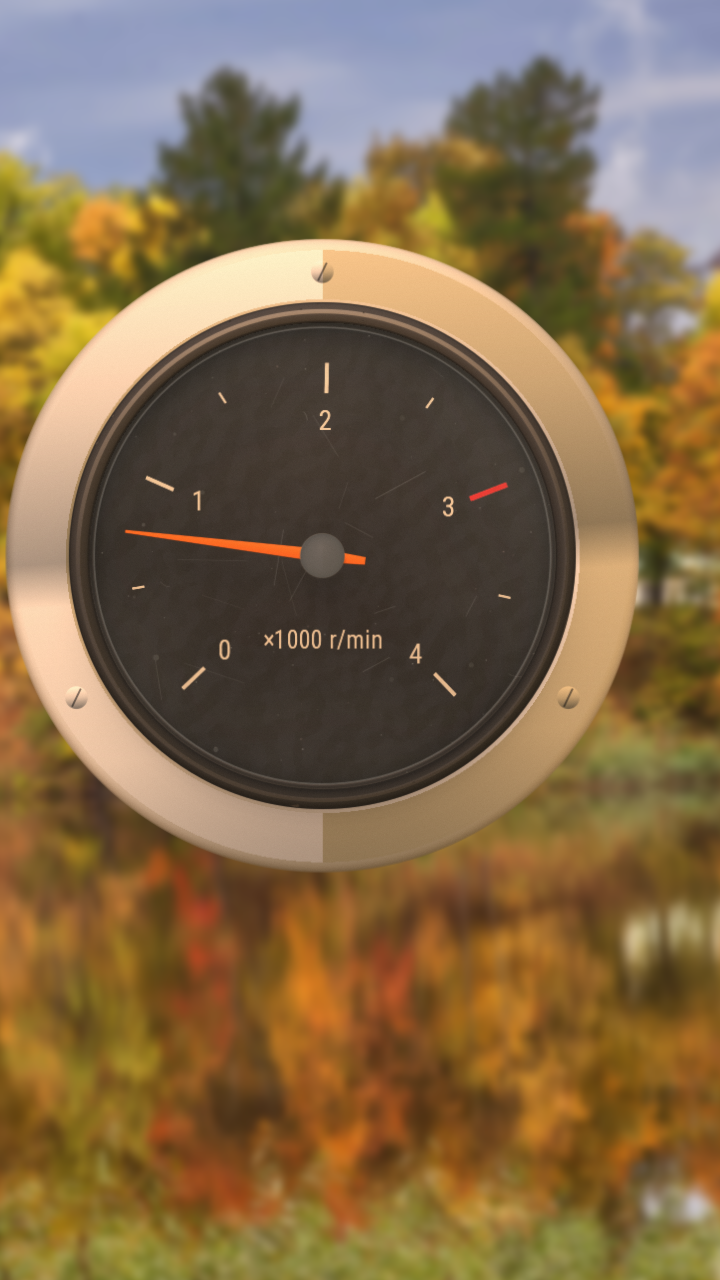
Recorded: 750; rpm
